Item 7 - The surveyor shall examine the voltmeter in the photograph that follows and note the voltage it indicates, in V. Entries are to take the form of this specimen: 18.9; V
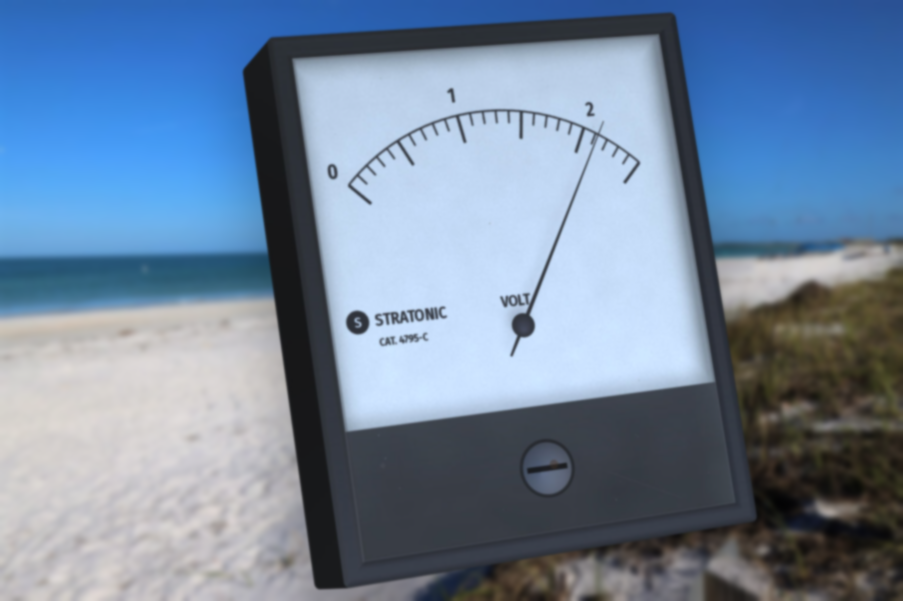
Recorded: 2.1; V
